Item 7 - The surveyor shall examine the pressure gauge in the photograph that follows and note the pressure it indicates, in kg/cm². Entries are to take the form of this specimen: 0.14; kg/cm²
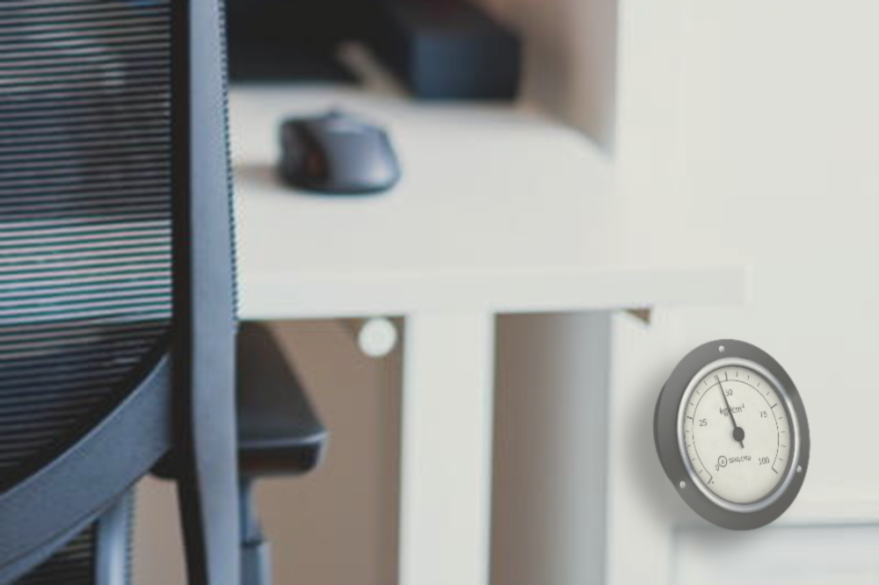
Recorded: 45; kg/cm²
